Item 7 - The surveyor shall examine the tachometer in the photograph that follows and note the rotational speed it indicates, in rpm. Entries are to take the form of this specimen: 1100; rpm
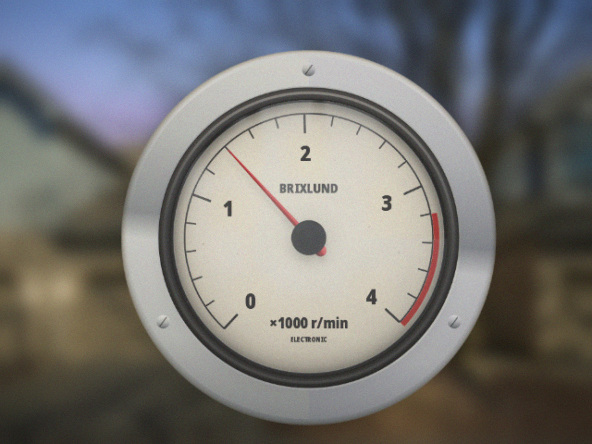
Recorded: 1400; rpm
